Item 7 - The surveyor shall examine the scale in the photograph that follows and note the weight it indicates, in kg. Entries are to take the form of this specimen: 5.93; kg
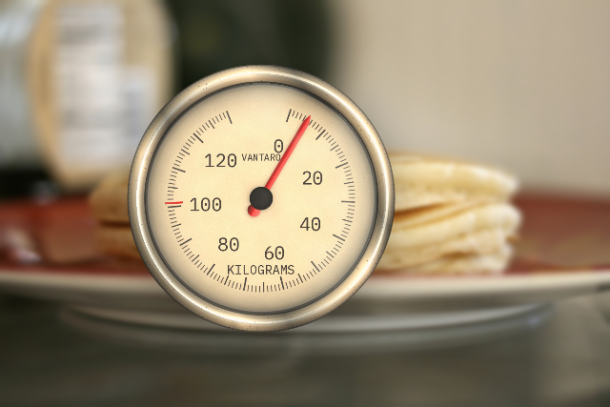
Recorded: 5; kg
